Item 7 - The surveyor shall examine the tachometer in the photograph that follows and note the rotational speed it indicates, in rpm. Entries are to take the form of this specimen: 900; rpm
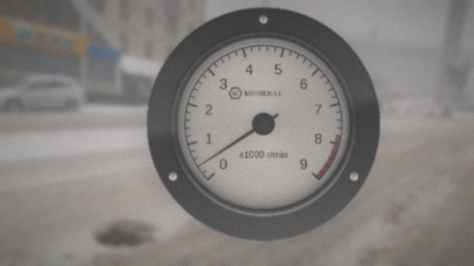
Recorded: 400; rpm
